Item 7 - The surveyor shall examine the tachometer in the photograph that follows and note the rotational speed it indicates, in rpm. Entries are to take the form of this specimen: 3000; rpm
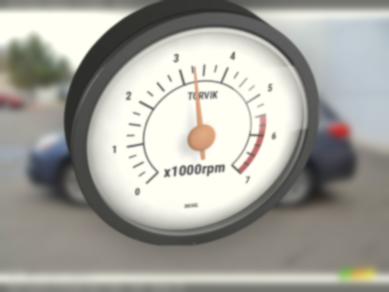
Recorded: 3250; rpm
